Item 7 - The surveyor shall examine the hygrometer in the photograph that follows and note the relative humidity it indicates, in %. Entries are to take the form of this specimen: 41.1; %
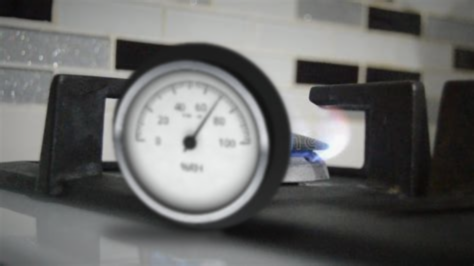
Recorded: 70; %
